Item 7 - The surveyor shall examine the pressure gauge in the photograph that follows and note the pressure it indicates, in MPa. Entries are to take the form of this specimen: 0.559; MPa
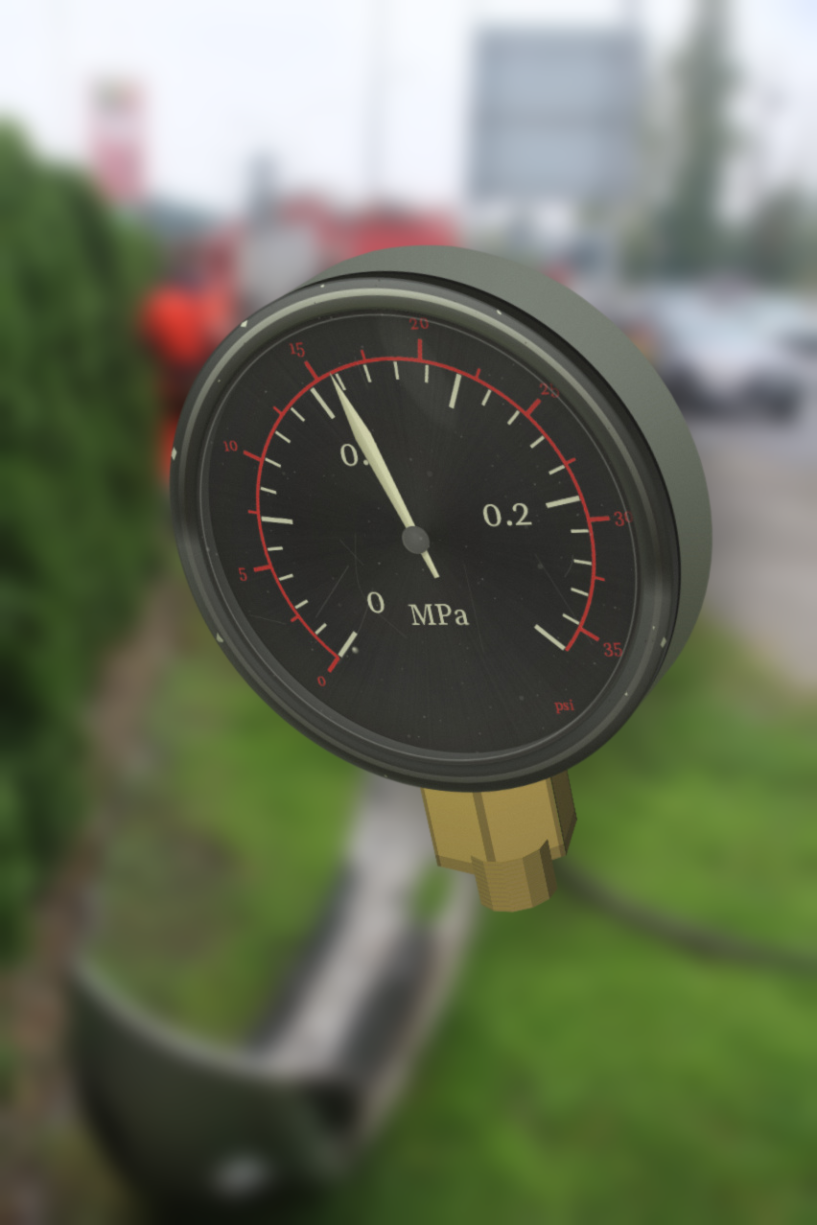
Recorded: 0.11; MPa
